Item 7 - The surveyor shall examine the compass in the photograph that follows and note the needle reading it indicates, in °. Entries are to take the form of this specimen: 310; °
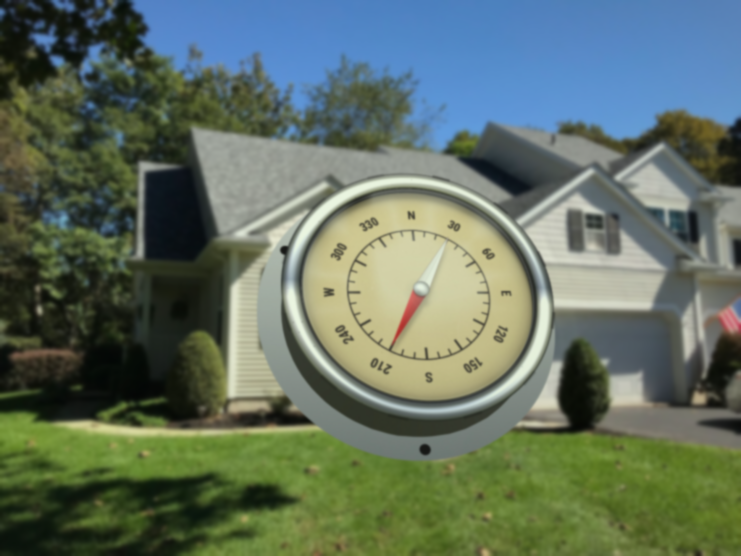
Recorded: 210; °
